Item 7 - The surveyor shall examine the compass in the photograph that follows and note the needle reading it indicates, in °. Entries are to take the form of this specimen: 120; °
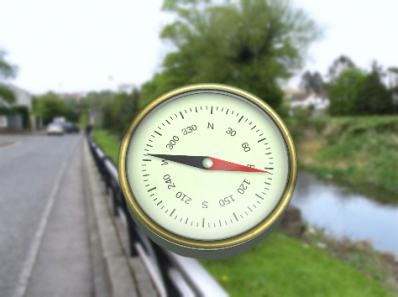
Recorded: 95; °
